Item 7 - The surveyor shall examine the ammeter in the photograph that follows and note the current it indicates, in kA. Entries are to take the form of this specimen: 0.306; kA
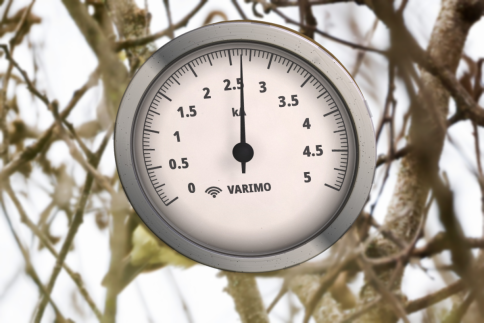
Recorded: 2.65; kA
